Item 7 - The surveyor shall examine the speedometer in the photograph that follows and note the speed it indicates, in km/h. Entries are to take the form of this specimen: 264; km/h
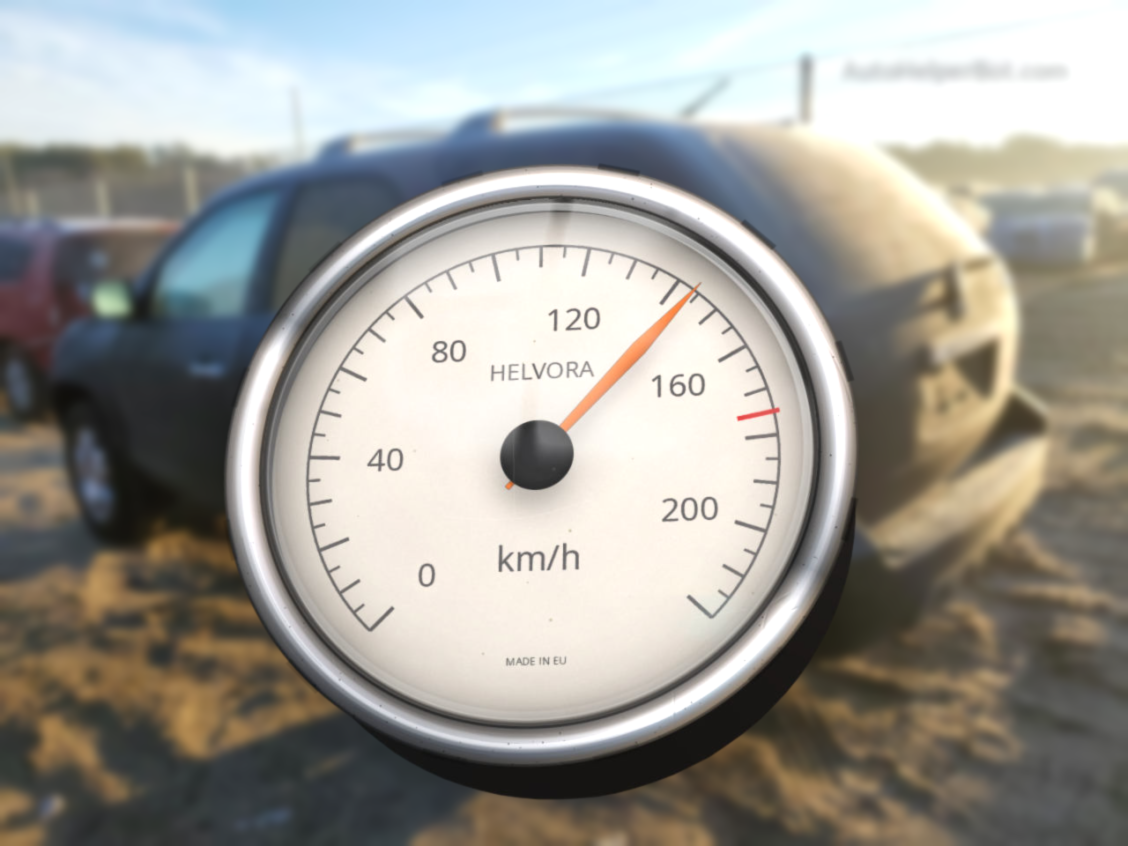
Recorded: 145; km/h
